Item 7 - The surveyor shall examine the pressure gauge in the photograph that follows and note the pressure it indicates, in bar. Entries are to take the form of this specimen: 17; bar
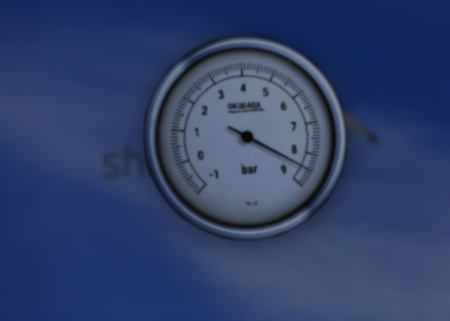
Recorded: 8.5; bar
